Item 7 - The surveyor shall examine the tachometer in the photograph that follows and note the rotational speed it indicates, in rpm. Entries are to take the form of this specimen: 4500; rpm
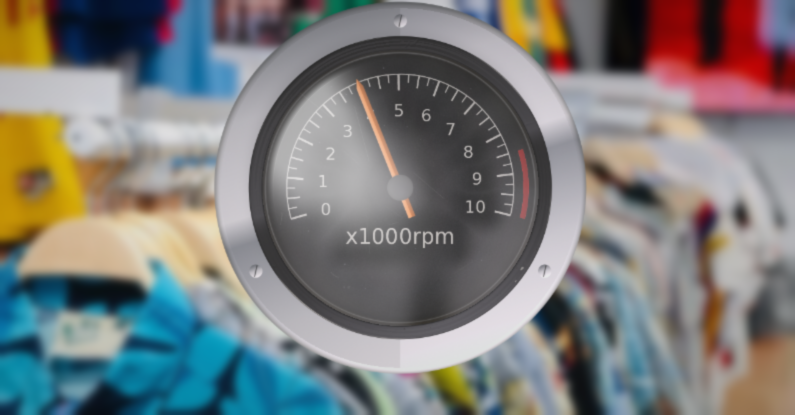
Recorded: 4000; rpm
